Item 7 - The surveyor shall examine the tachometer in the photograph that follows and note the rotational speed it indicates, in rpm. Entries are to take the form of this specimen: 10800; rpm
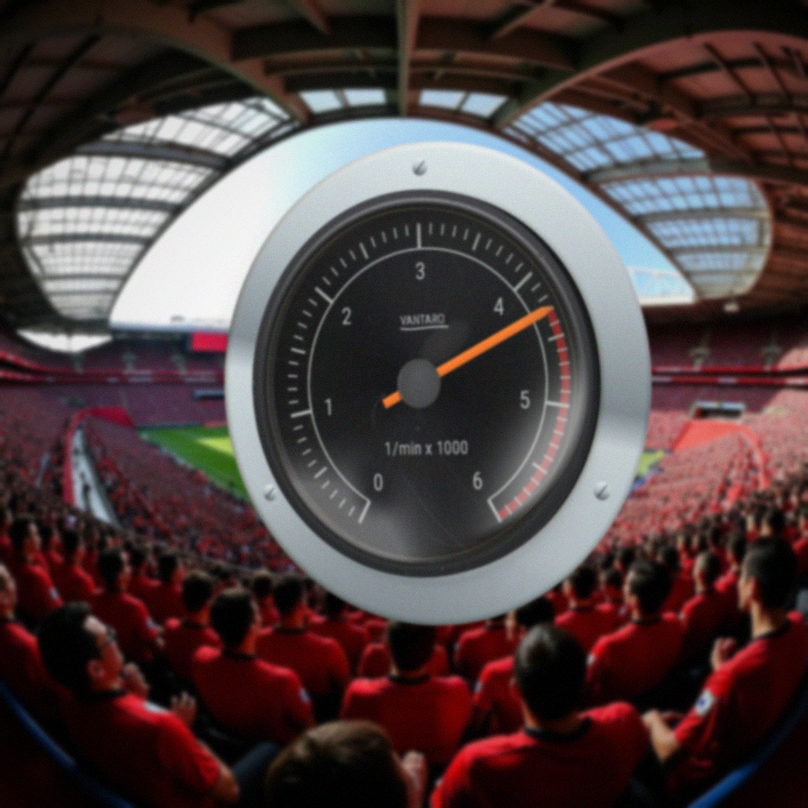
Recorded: 4300; rpm
